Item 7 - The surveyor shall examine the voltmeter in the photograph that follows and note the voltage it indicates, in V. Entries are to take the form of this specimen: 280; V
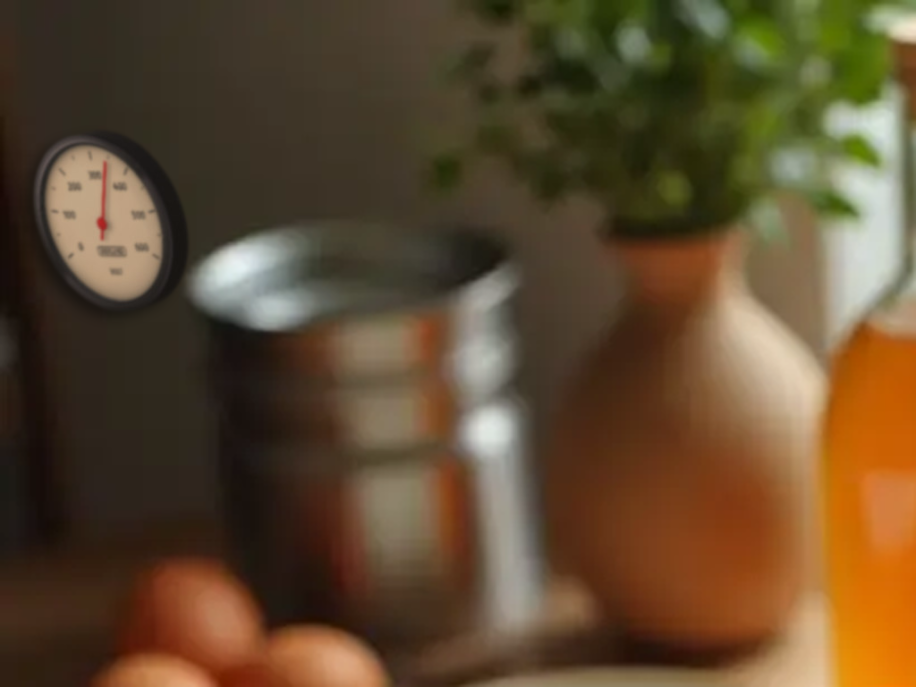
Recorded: 350; V
